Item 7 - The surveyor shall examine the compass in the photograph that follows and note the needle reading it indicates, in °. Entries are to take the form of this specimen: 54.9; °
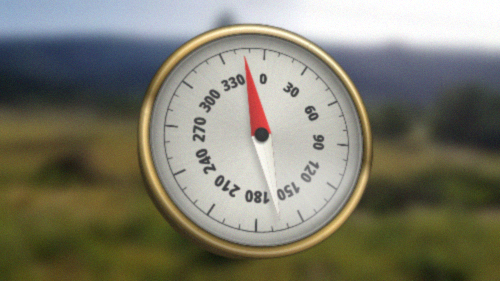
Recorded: 345; °
